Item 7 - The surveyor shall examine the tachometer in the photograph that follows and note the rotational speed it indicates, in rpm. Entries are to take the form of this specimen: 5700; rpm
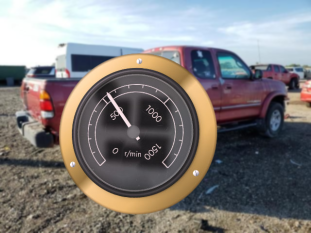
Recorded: 550; rpm
